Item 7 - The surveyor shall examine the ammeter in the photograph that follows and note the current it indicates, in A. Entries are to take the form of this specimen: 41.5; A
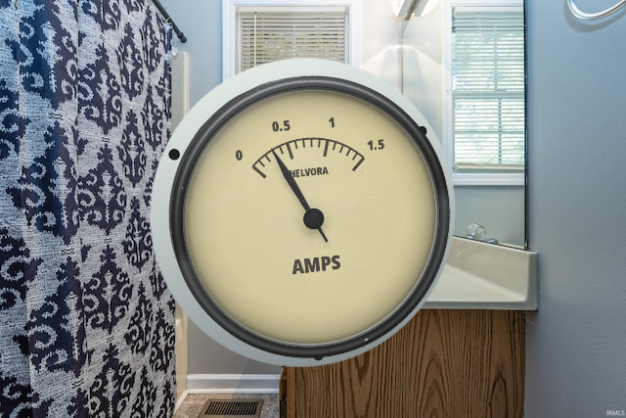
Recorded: 0.3; A
